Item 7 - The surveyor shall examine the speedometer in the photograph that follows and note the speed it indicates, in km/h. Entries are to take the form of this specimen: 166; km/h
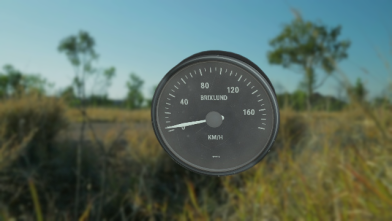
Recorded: 5; km/h
